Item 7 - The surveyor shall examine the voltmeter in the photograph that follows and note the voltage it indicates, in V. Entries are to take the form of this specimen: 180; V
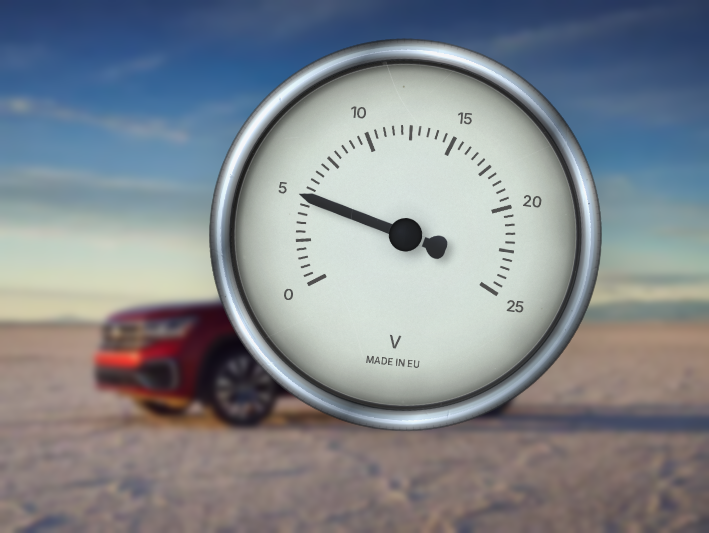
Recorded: 5; V
